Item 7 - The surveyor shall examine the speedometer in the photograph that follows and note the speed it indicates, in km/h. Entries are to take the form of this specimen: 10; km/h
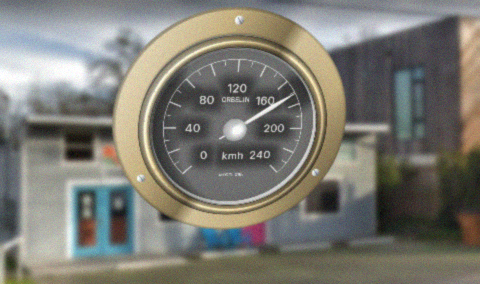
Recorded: 170; km/h
